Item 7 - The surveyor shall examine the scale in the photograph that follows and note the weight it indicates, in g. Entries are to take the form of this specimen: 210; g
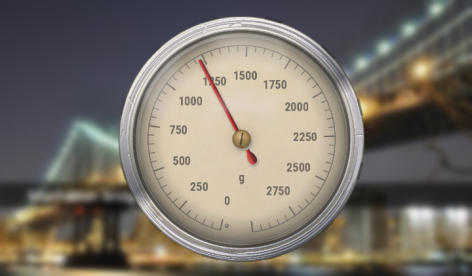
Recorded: 1225; g
